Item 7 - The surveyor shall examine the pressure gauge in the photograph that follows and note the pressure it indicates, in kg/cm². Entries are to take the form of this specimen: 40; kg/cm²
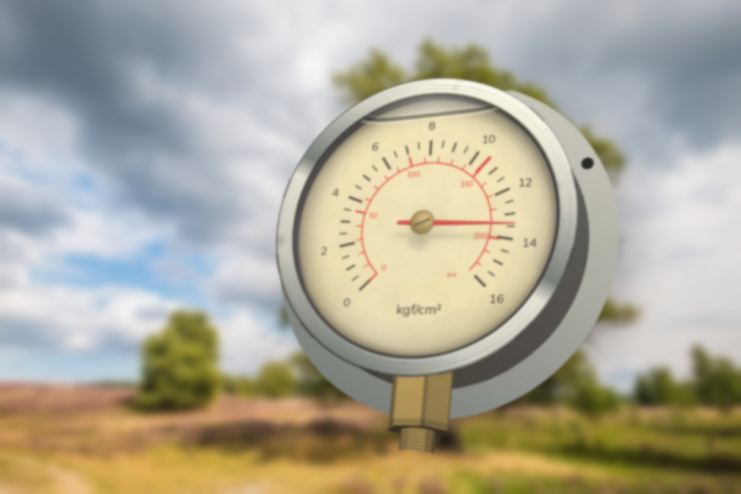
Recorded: 13.5; kg/cm²
